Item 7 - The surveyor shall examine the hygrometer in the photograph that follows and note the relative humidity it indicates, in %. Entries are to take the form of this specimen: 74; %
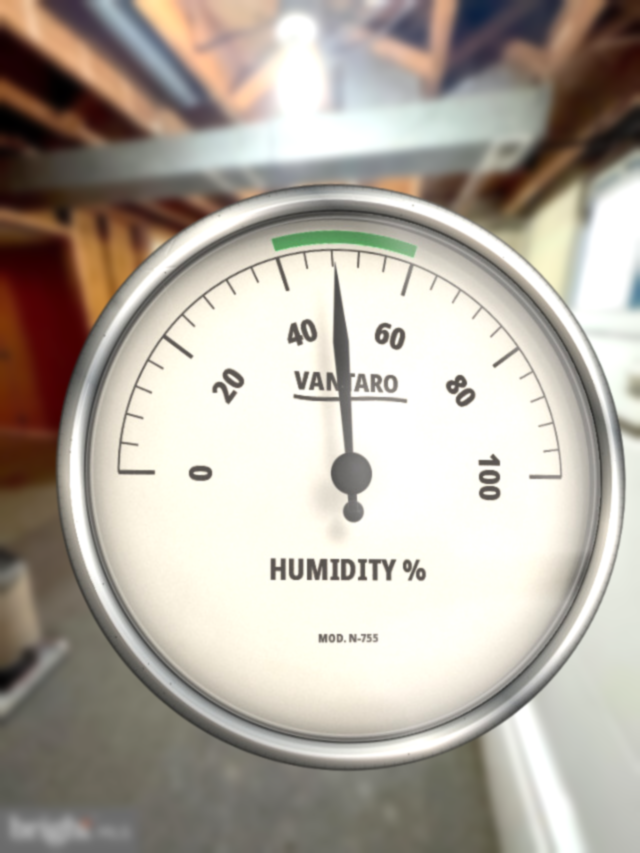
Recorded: 48; %
